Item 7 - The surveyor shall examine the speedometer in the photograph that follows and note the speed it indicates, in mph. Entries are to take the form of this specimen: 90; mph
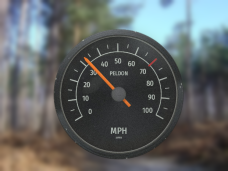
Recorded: 32.5; mph
